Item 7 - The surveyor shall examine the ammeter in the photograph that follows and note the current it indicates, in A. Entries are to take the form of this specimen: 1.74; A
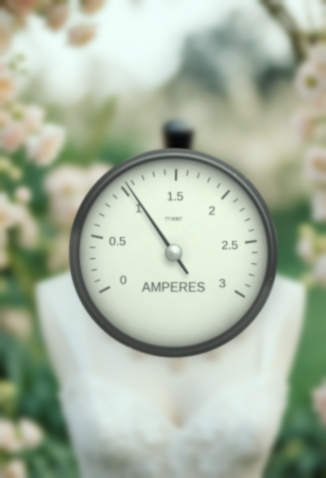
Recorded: 1.05; A
